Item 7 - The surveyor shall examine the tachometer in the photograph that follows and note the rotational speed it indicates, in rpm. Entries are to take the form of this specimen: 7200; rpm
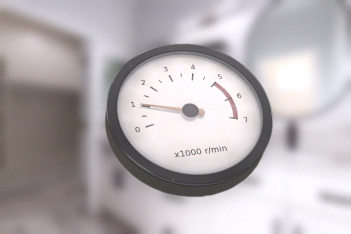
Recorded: 1000; rpm
